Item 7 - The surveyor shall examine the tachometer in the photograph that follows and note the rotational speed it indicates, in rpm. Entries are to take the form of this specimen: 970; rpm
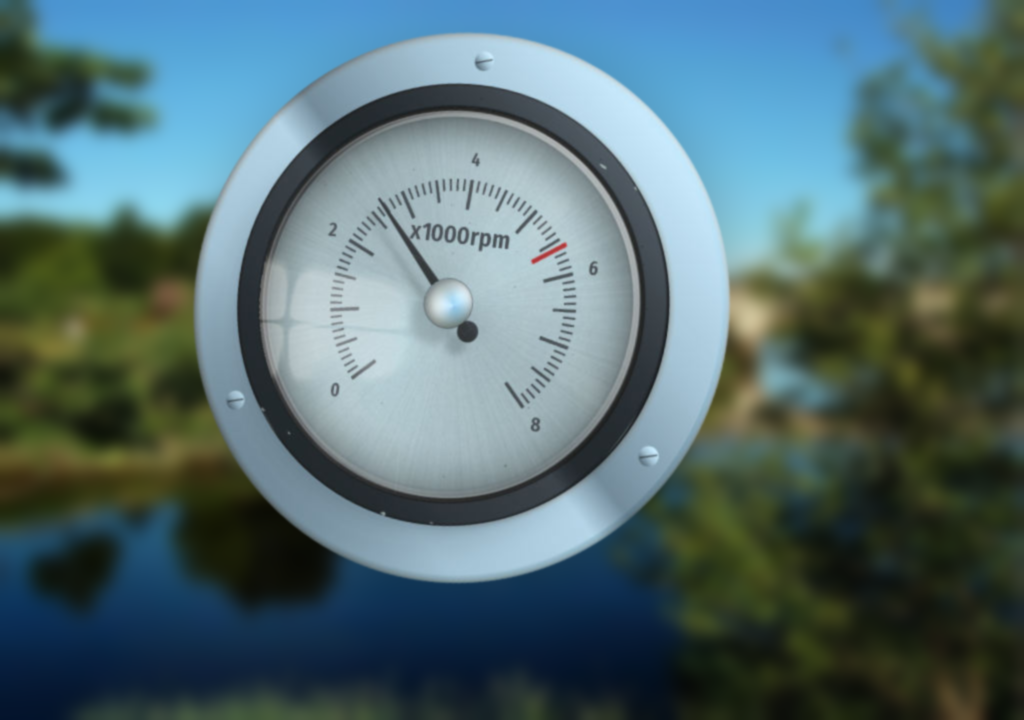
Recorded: 2700; rpm
